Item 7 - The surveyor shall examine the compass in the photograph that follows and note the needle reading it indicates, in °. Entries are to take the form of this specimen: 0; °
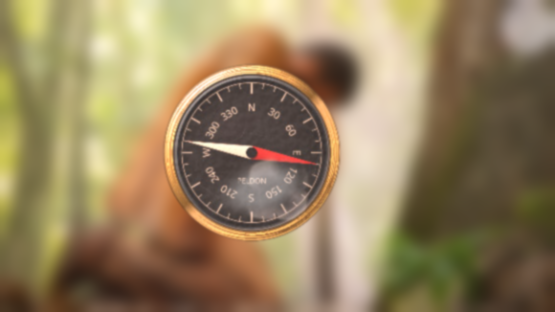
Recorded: 100; °
